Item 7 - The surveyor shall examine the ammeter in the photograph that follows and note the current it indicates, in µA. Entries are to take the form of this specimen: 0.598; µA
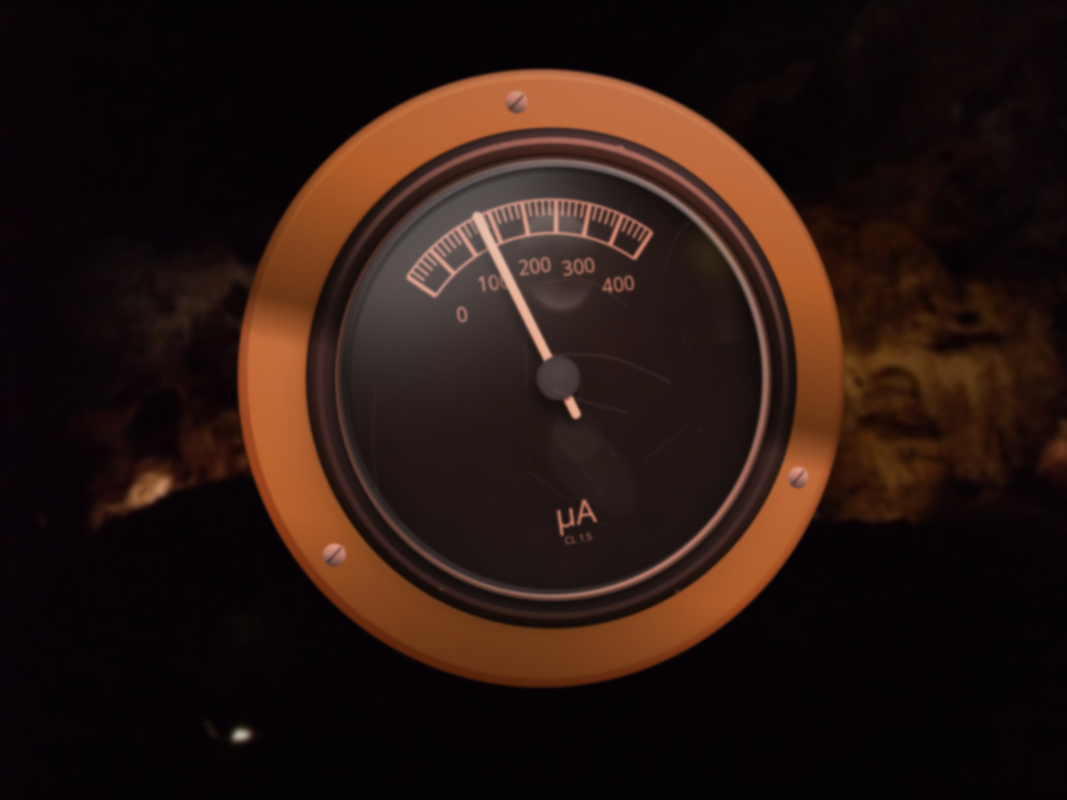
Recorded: 130; µA
